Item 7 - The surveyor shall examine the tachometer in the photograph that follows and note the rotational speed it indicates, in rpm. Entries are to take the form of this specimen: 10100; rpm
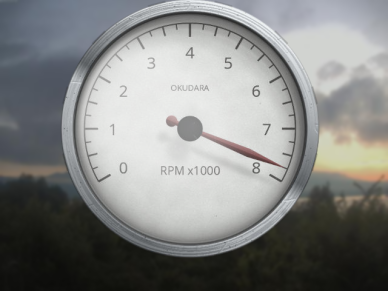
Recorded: 7750; rpm
